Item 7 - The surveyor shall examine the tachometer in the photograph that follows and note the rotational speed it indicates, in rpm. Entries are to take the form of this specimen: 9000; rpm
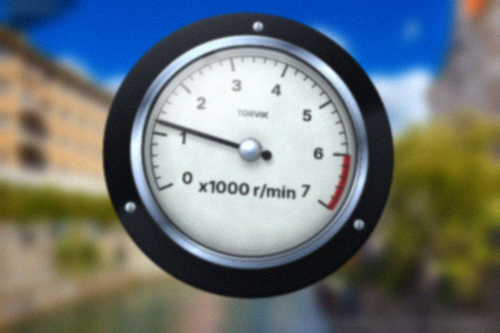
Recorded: 1200; rpm
